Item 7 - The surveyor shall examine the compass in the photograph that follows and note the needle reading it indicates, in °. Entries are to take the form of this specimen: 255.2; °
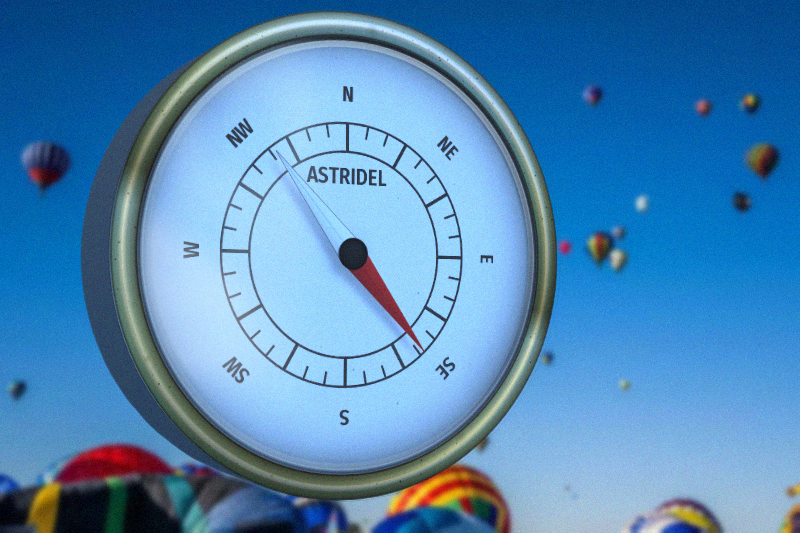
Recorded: 140; °
